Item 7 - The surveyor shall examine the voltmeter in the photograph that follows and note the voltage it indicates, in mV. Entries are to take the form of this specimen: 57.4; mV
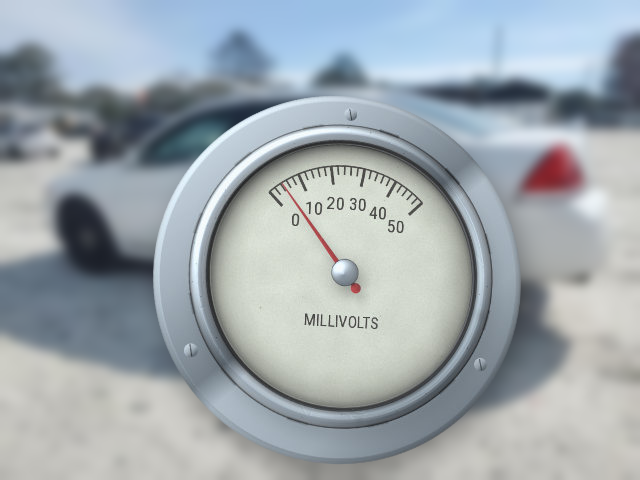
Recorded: 4; mV
